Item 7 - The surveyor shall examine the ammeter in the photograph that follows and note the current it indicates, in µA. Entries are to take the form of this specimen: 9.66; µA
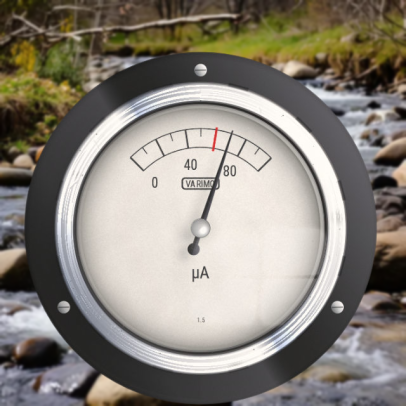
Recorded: 70; µA
